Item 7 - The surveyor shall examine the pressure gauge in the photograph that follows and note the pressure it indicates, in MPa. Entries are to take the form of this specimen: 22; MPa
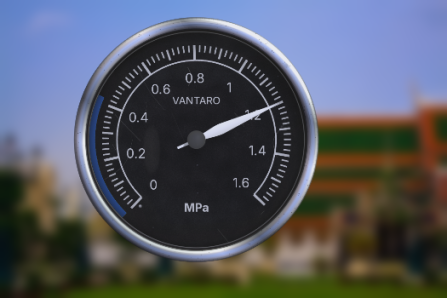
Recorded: 1.2; MPa
